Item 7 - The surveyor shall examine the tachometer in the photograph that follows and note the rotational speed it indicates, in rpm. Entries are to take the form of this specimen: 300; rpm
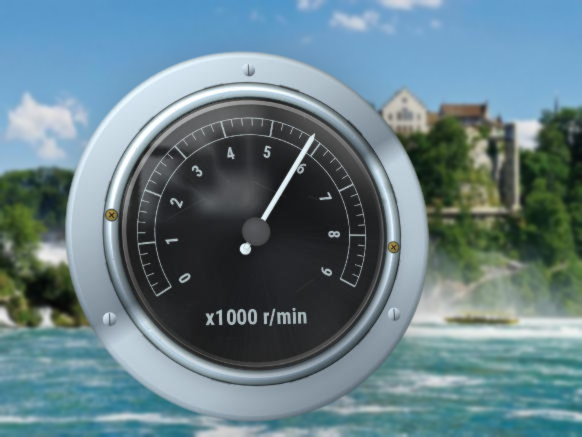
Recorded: 5800; rpm
